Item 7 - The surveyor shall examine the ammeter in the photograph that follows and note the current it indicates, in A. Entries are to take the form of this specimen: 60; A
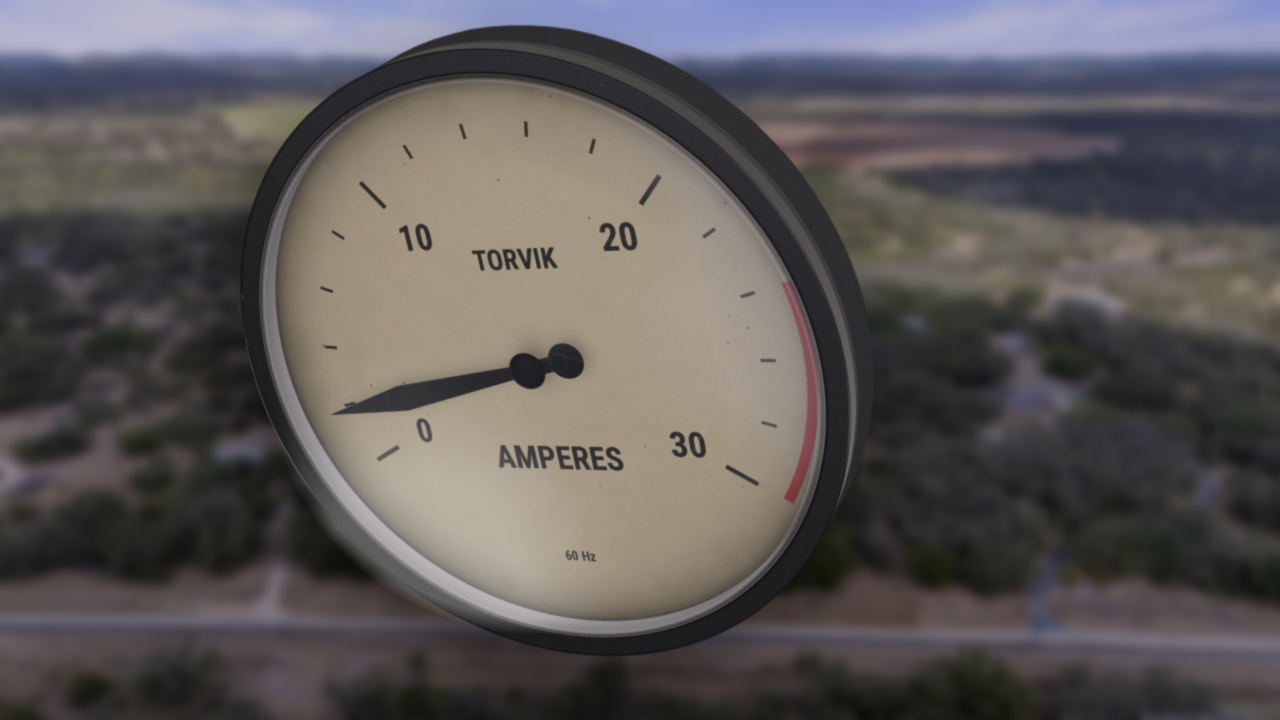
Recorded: 2; A
